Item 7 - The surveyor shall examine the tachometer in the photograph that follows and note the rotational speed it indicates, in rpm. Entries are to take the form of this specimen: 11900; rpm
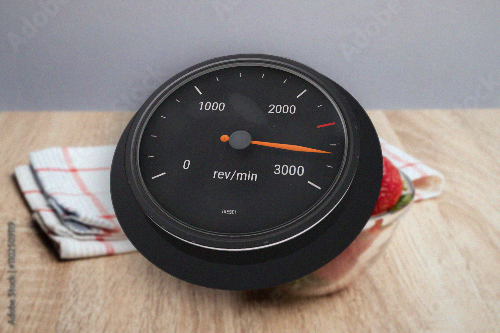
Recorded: 2700; rpm
